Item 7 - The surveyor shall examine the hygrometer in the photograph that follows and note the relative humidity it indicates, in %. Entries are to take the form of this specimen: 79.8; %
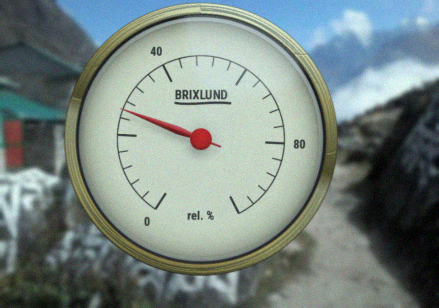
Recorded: 26; %
